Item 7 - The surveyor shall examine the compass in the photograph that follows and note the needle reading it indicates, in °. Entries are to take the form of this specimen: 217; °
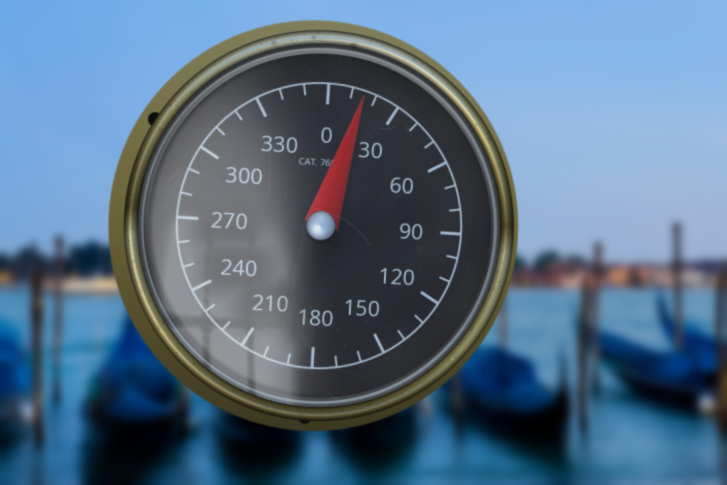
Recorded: 15; °
